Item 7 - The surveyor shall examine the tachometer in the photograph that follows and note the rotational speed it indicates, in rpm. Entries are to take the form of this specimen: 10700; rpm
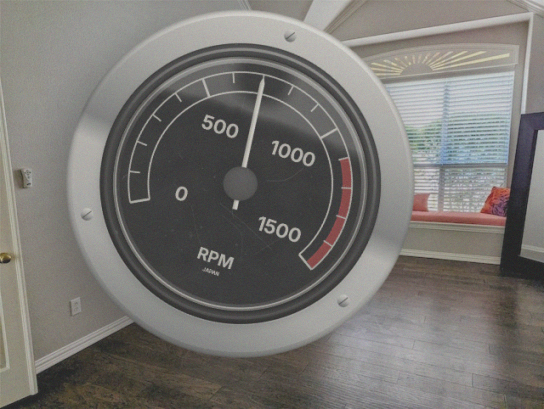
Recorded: 700; rpm
